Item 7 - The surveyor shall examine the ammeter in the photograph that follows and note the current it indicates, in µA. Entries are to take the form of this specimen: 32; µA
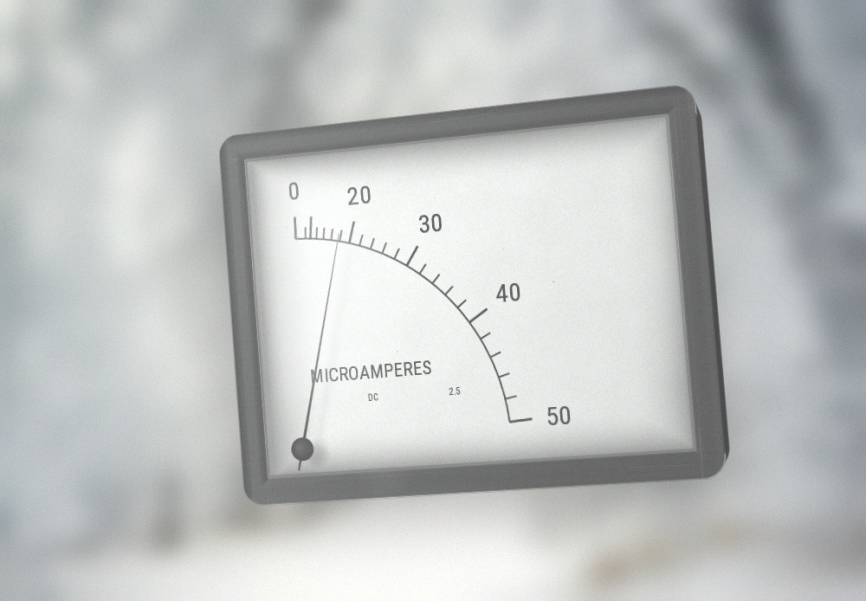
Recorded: 18; µA
